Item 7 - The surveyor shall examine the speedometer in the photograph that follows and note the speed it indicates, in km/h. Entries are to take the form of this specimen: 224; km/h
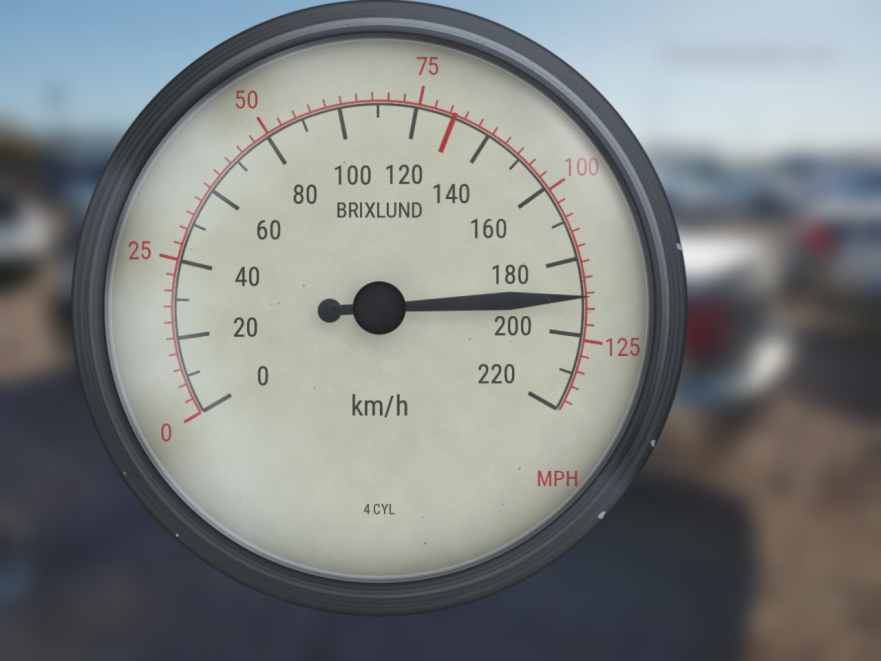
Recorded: 190; km/h
